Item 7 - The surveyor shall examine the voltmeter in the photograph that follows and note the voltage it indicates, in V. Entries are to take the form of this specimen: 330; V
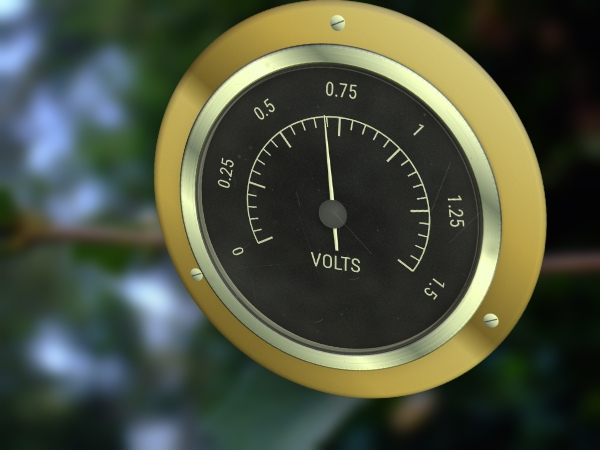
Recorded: 0.7; V
